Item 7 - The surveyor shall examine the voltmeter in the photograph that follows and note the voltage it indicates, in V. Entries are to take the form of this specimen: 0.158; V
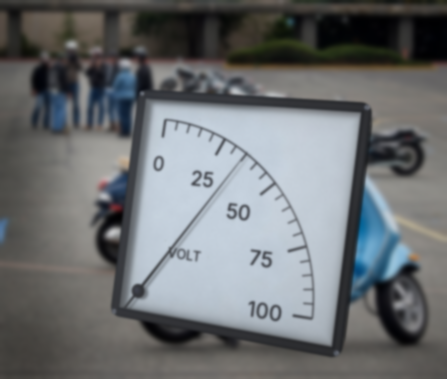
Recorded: 35; V
